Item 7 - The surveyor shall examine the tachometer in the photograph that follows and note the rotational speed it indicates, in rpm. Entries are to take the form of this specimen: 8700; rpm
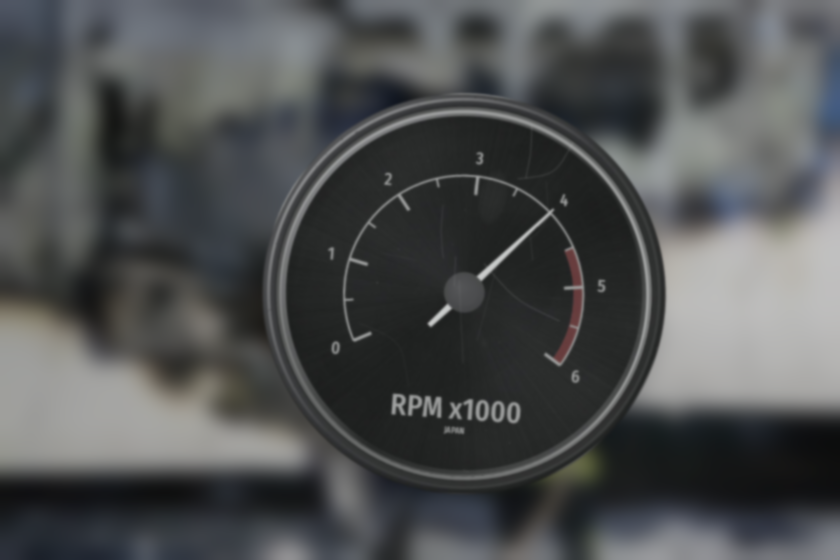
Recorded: 4000; rpm
